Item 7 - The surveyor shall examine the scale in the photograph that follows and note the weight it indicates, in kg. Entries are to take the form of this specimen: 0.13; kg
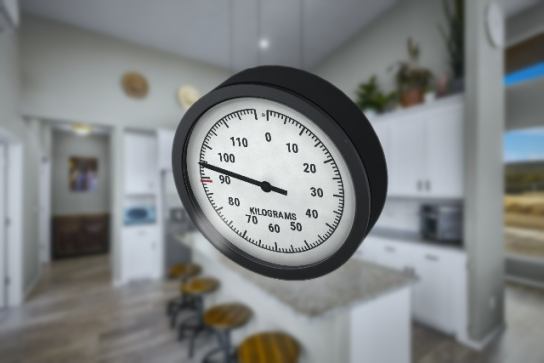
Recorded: 95; kg
